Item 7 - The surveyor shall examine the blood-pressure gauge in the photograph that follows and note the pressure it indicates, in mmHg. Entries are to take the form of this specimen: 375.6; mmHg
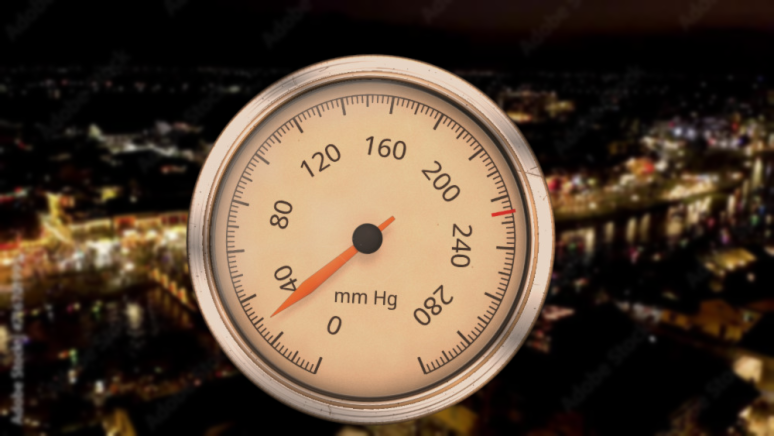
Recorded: 28; mmHg
